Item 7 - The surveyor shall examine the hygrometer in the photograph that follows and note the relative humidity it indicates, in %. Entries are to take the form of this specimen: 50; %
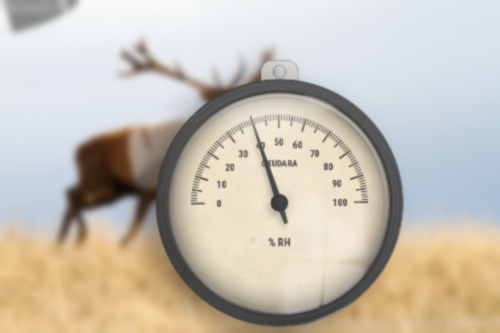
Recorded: 40; %
